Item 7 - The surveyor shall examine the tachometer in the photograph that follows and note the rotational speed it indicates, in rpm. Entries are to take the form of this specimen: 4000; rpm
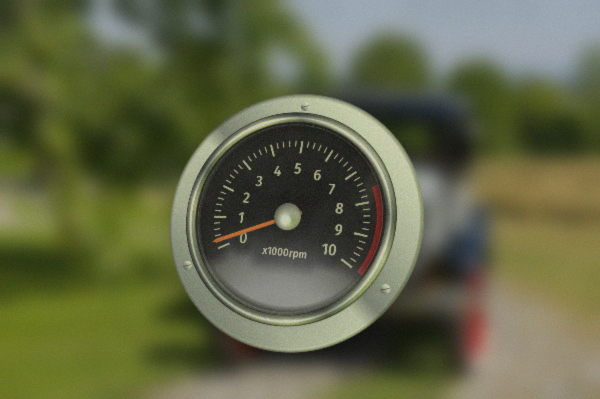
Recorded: 200; rpm
